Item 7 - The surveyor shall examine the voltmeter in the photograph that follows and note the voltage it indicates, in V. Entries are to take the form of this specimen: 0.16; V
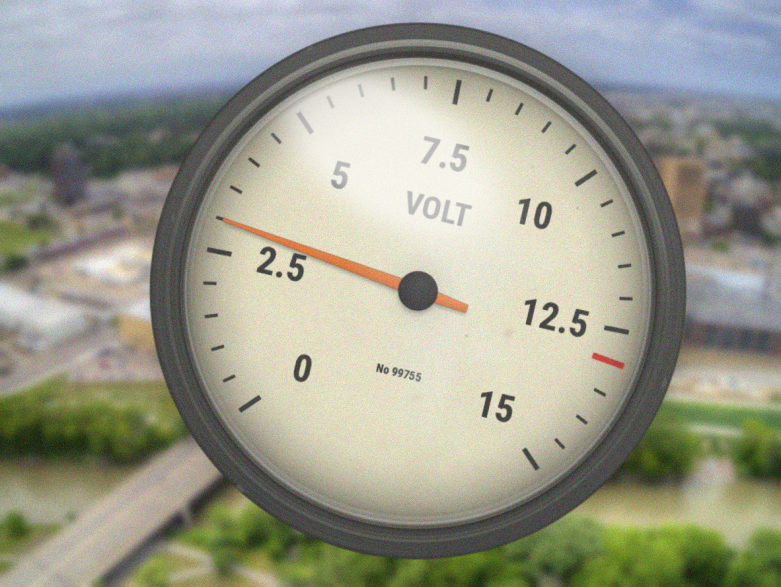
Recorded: 3; V
